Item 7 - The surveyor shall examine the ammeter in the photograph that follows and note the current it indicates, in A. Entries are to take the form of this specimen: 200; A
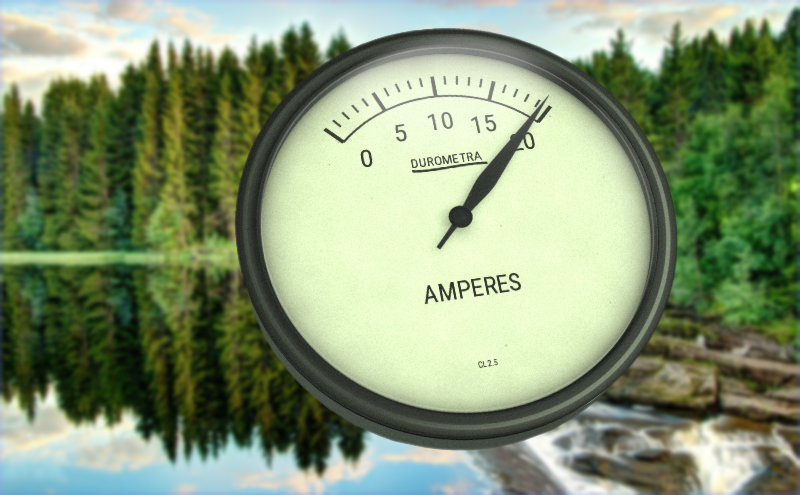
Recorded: 19.5; A
